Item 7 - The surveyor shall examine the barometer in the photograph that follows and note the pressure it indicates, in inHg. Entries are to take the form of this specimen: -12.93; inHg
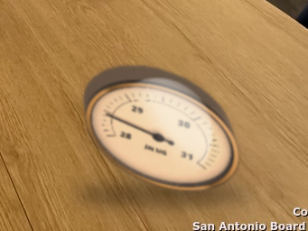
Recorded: 28.5; inHg
